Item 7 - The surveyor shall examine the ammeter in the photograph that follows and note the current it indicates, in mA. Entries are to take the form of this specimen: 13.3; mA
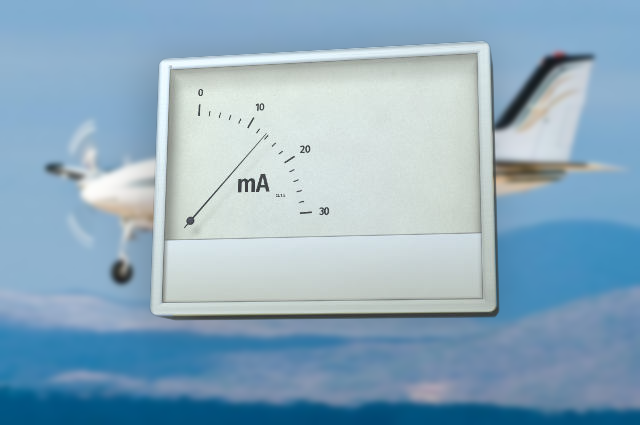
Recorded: 14; mA
